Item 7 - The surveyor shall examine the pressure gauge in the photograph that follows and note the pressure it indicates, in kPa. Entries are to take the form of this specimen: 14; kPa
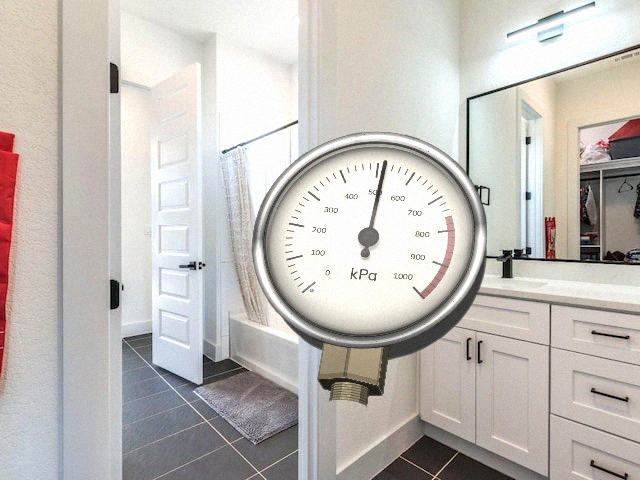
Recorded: 520; kPa
